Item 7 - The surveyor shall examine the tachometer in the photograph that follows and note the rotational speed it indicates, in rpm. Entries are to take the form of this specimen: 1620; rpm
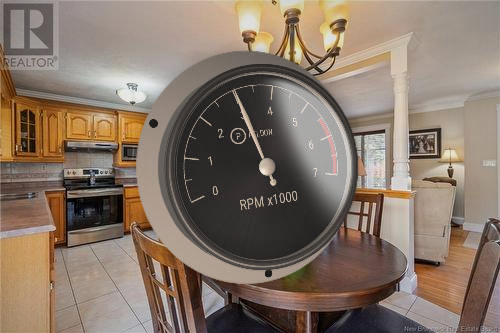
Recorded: 3000; rpm
